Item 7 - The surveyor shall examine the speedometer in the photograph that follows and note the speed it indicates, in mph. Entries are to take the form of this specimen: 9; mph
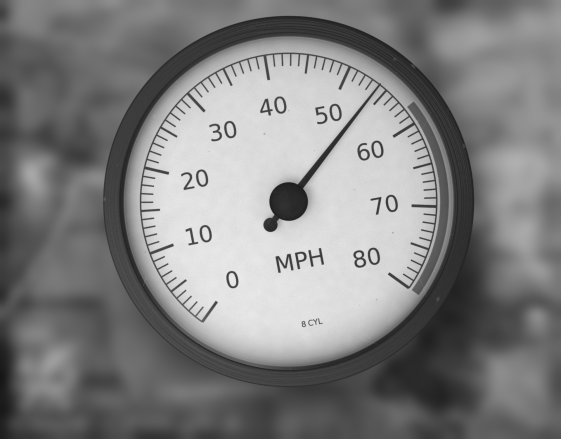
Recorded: 54; mph
